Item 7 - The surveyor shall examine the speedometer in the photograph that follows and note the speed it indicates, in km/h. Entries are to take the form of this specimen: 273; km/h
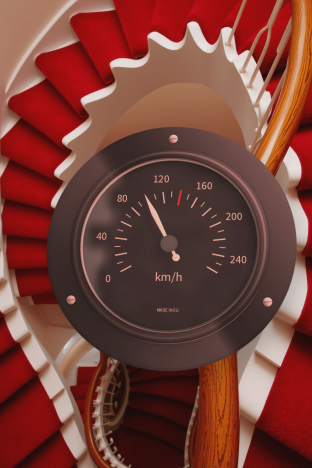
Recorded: 100; km/h
